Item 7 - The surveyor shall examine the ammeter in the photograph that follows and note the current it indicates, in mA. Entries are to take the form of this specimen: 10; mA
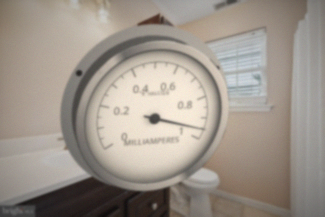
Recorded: 0.95; mA
